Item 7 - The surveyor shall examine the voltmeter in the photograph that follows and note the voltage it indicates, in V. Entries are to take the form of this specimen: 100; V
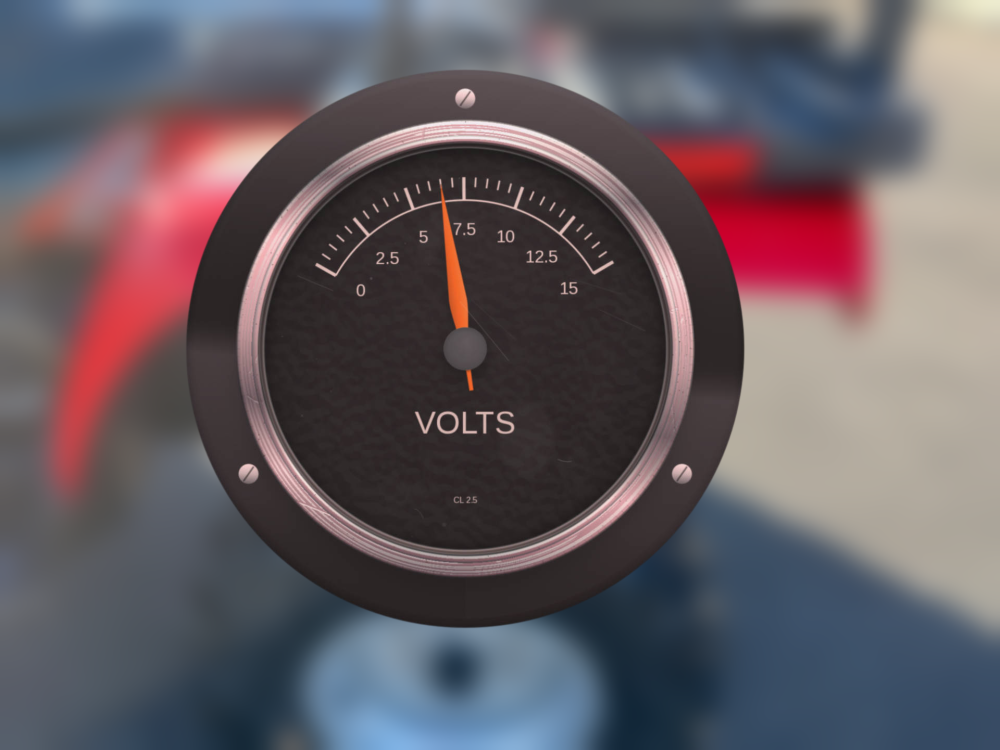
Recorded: 6.5; V
